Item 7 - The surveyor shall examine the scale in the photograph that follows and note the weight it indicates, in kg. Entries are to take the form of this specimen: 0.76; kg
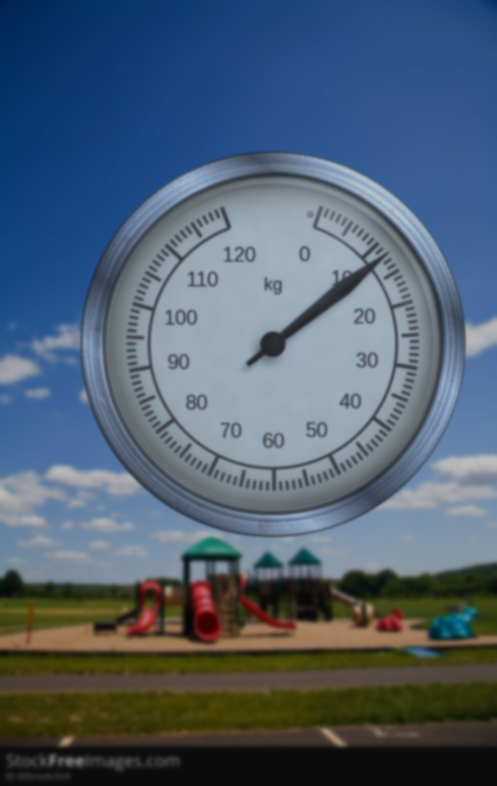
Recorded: 12; kg
